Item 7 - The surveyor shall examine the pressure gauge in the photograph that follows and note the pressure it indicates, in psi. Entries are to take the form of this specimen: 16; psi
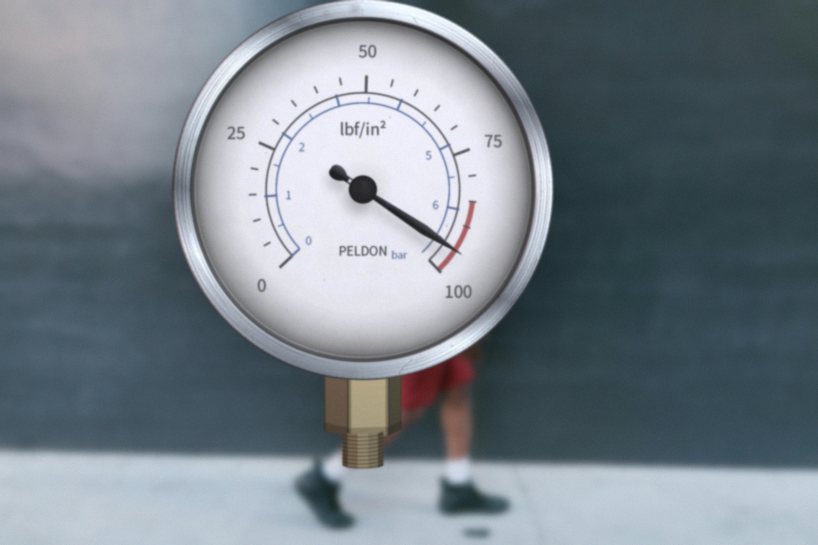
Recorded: 95; psi
